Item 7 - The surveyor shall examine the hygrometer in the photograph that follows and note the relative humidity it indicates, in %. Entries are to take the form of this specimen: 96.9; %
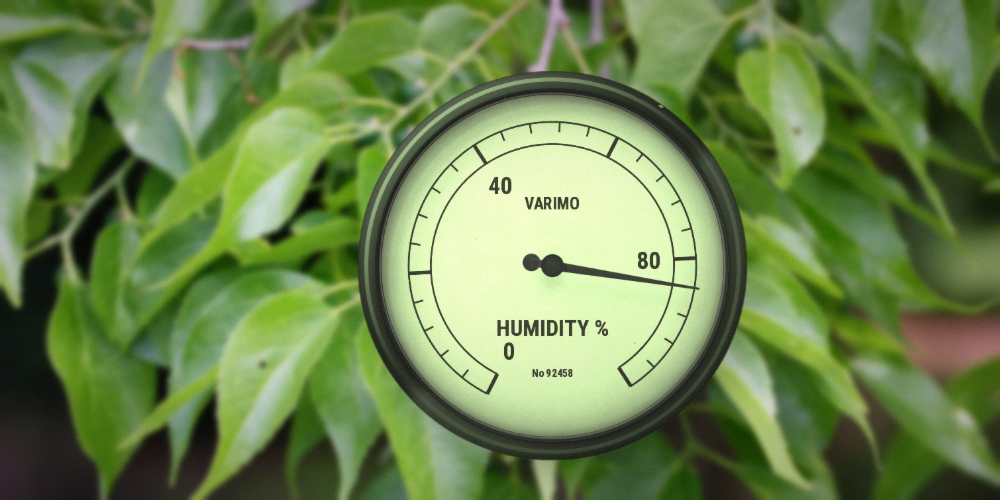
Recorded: 84; %
